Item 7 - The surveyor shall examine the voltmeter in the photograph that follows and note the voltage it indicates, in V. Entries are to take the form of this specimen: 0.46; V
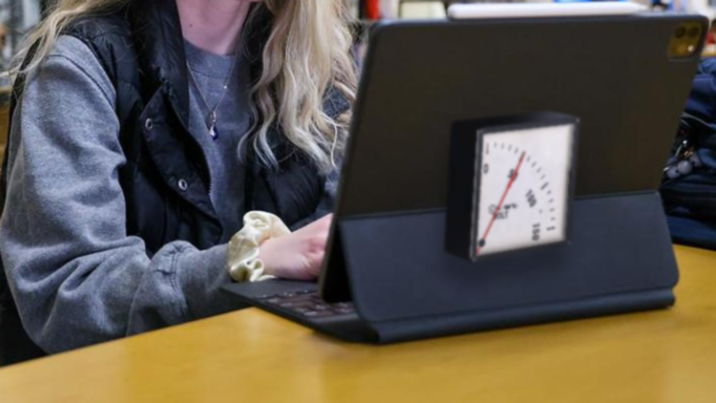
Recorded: 50; V
